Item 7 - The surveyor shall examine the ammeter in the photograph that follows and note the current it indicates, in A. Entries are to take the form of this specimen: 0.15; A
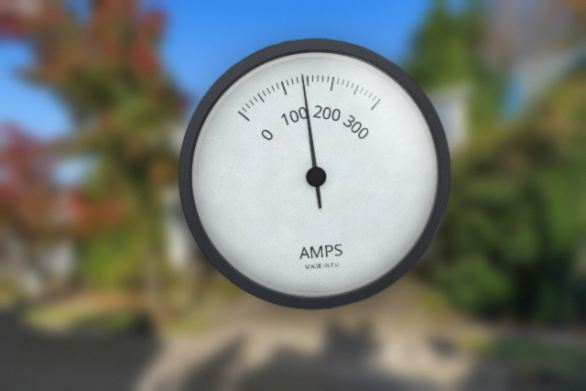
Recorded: 140; A
